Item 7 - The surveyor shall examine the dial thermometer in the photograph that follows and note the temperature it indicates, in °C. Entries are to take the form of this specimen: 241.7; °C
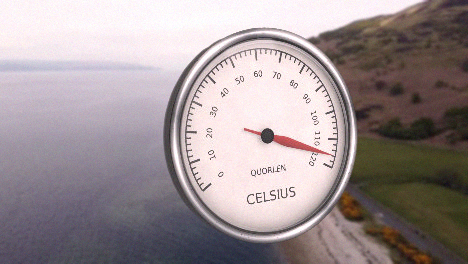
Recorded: 116; °C
